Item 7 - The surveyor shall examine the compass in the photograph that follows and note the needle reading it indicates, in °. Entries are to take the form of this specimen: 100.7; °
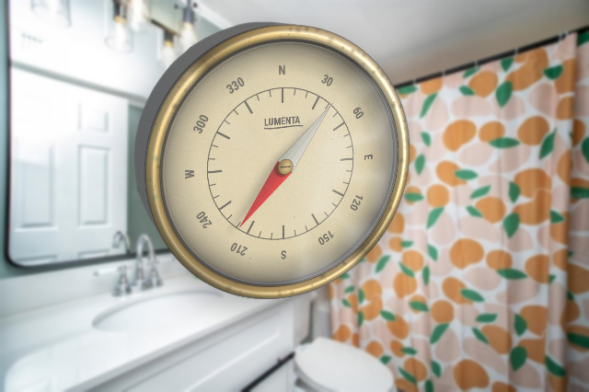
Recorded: 220; °
